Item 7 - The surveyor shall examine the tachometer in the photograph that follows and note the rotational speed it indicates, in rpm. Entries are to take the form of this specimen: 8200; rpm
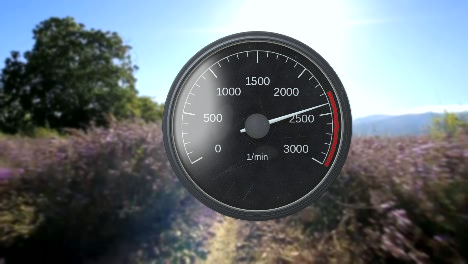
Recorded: 2400; rpm
